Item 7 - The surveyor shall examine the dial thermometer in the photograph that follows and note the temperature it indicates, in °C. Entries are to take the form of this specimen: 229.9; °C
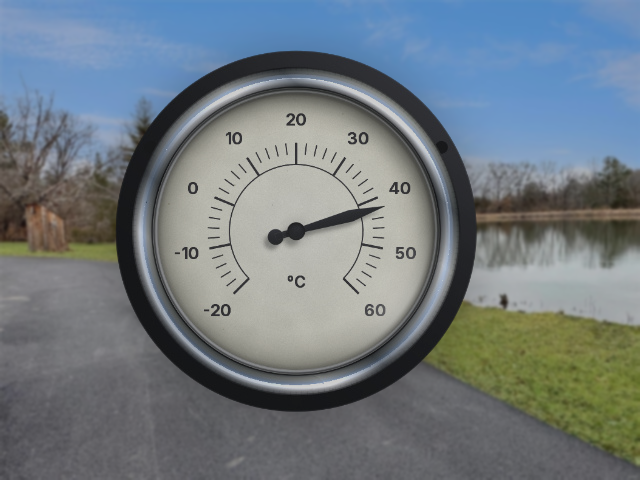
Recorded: 42; °C
